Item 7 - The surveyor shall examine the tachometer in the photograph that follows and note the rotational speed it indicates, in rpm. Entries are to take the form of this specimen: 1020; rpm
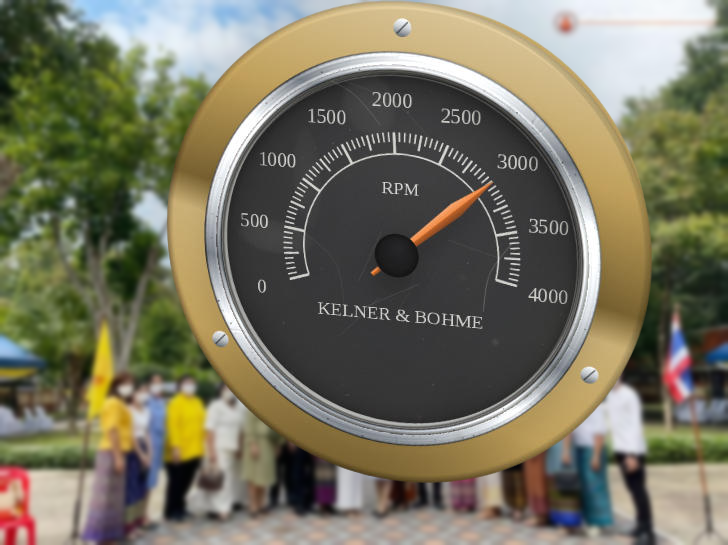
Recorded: 3000; rpm
